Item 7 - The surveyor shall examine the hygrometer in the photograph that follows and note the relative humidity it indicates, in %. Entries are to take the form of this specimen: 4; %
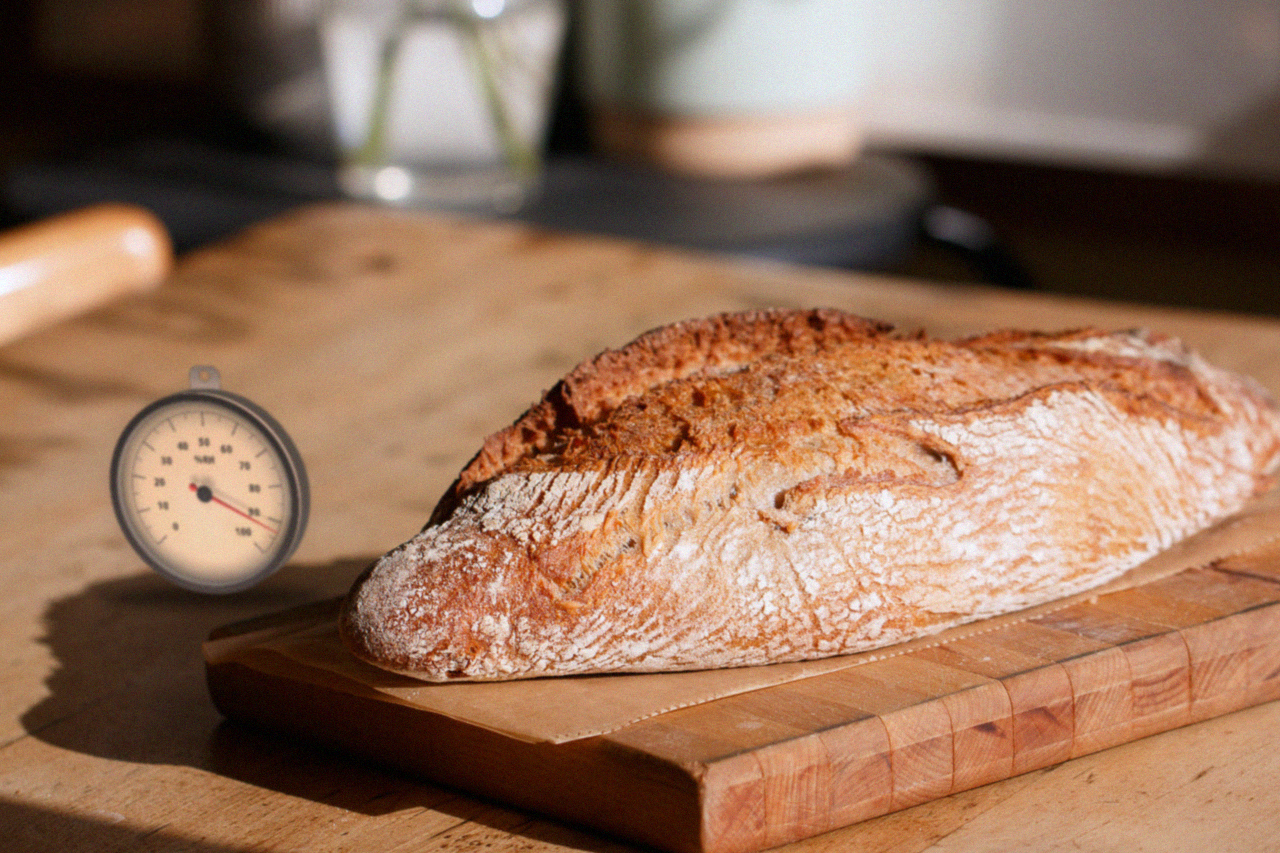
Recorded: 92.5; %
